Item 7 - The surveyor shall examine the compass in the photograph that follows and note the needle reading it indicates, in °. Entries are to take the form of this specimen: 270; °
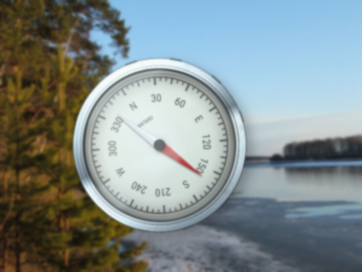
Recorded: 160; °
